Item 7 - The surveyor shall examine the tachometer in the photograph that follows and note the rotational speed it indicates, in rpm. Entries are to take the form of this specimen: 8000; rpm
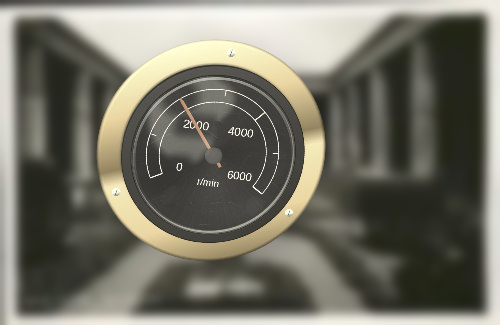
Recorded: 2000; rpm
